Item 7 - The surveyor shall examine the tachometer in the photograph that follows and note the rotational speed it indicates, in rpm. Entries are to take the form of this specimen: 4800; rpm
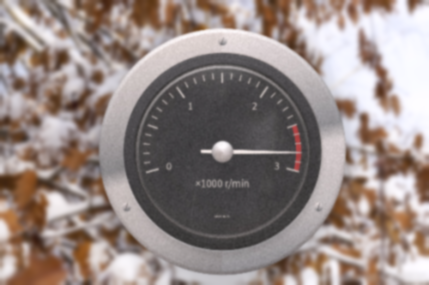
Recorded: 2800; rpm
